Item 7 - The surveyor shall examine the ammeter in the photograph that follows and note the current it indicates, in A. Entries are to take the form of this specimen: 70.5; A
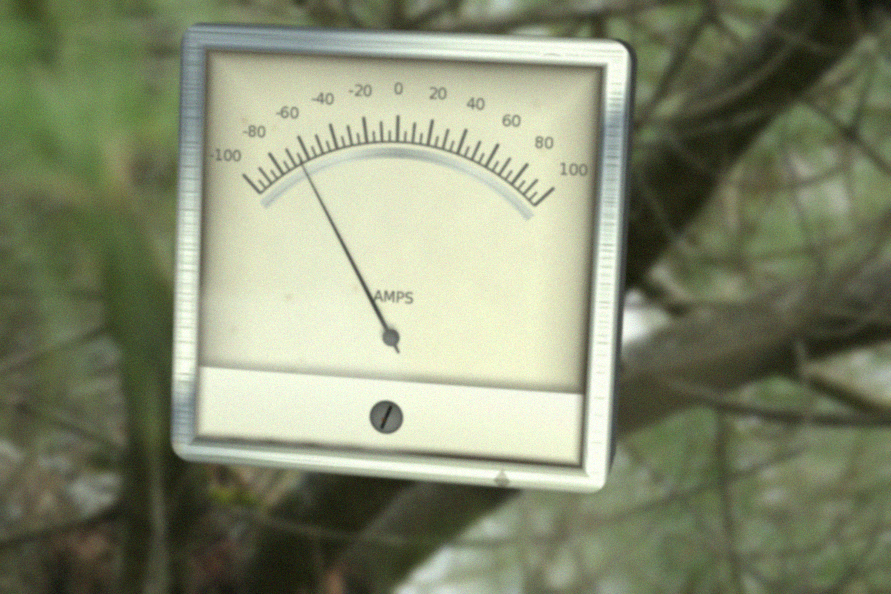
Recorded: -65; A
